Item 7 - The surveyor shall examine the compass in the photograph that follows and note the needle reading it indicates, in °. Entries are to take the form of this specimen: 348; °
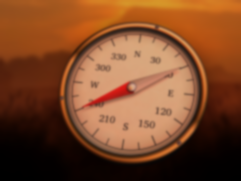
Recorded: 240; °
